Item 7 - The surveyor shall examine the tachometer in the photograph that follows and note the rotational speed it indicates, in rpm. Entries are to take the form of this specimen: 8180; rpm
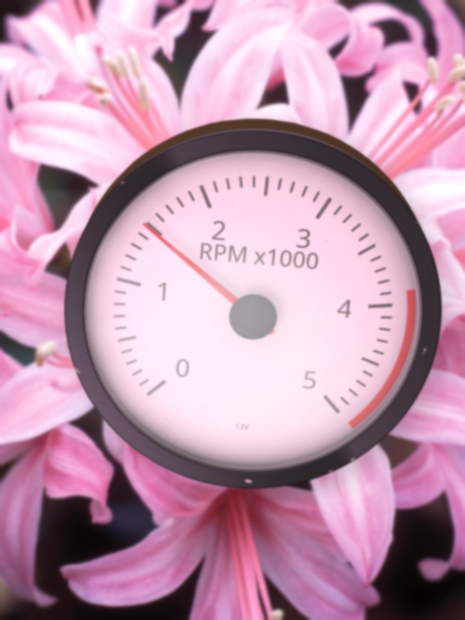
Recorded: 1500; rpm
